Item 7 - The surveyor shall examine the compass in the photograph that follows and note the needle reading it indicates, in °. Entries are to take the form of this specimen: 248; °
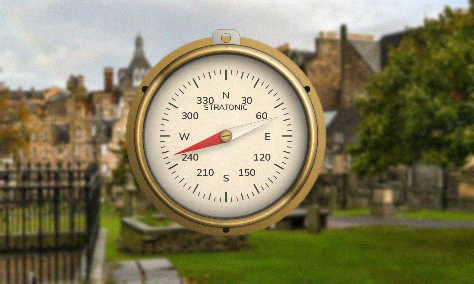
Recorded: 250; °
